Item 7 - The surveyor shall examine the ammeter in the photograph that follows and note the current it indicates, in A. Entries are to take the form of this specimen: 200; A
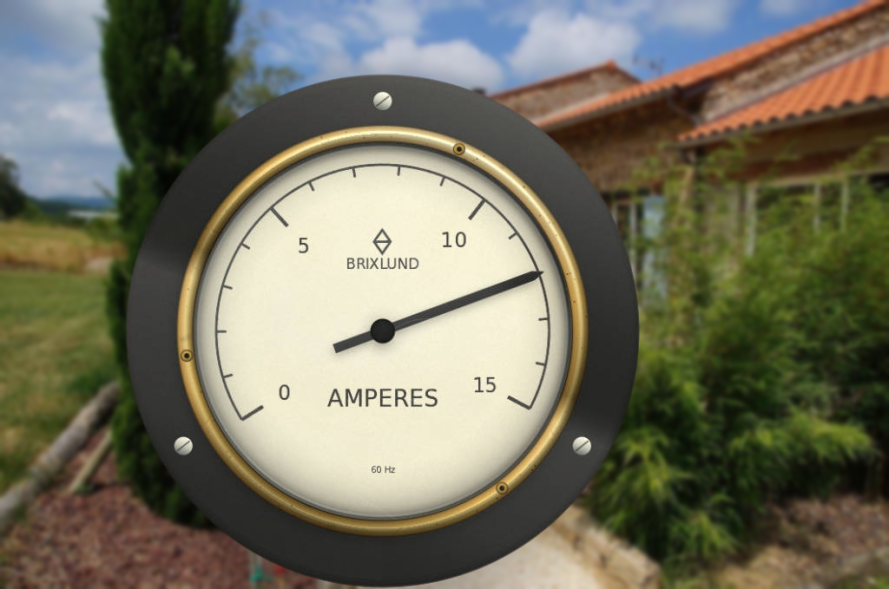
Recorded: 12; A
